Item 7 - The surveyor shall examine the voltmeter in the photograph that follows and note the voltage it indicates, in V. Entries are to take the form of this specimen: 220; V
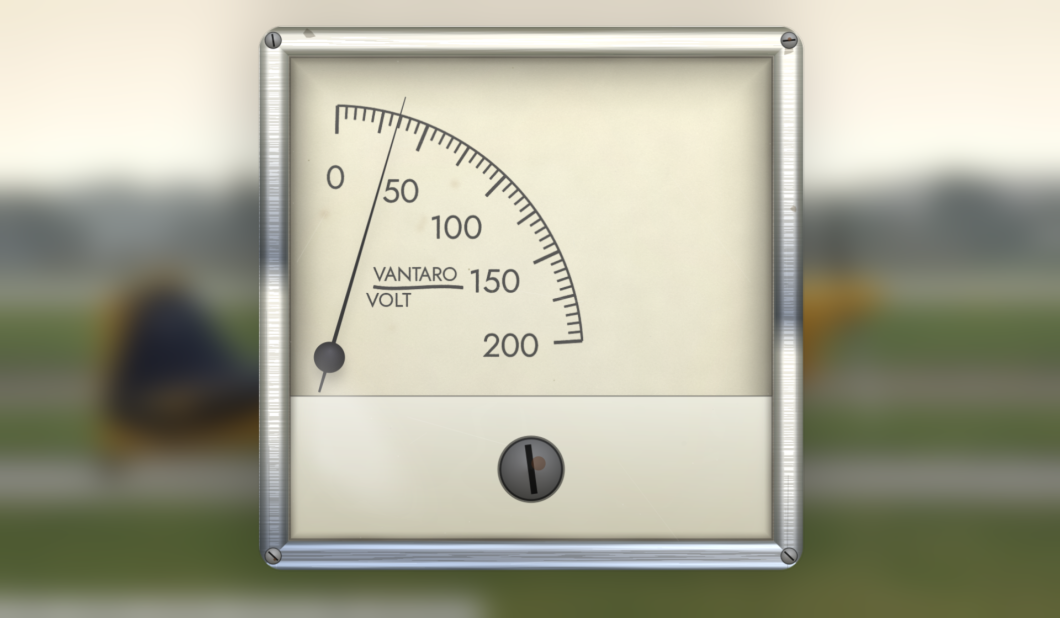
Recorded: 35; V
